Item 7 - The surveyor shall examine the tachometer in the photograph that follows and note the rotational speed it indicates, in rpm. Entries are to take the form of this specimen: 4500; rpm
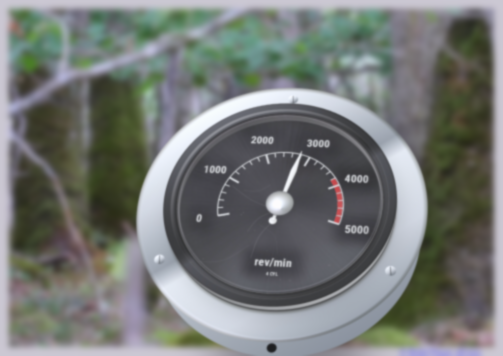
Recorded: 2800; rpm
